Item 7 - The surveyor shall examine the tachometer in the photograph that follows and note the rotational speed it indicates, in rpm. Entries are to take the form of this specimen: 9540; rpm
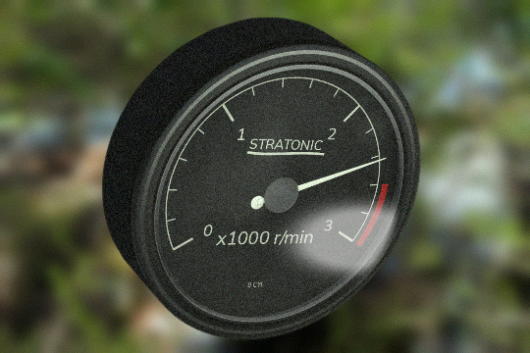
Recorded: 2400; rpm
